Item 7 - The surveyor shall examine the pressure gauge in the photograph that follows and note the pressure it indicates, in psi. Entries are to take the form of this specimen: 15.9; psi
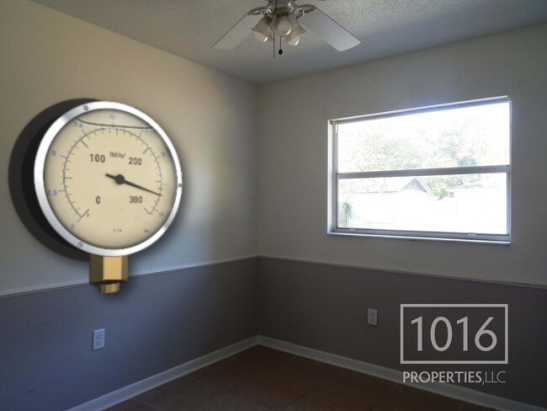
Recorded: 270; psi
